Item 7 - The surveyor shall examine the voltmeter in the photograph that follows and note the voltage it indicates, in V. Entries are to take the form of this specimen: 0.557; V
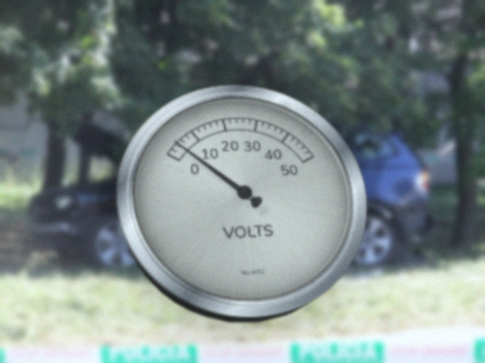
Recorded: 4; V
